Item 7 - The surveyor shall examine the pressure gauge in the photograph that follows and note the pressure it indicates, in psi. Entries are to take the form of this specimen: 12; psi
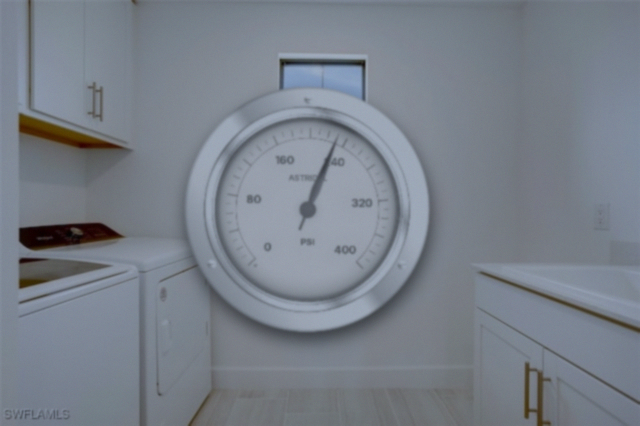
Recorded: 230; psi
